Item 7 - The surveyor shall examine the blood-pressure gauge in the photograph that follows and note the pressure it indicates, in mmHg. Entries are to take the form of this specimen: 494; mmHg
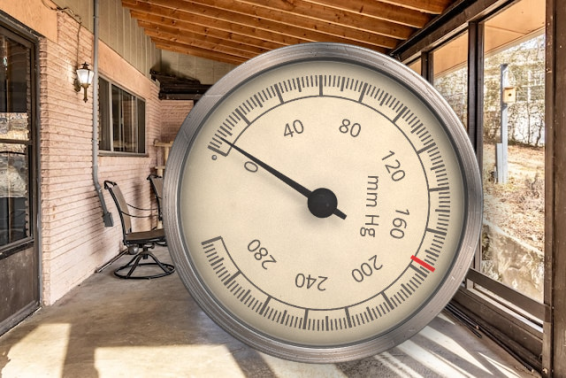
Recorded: 6; mmHg
